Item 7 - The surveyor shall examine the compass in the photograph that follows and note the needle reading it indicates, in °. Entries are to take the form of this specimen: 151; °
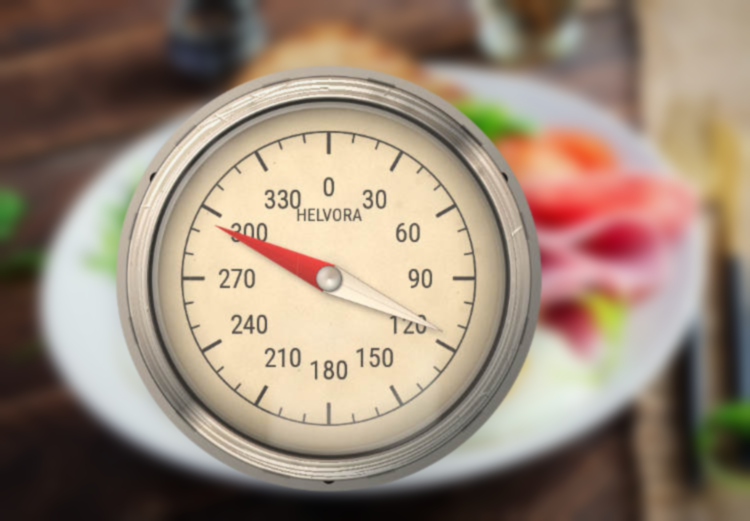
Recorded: 295; °
